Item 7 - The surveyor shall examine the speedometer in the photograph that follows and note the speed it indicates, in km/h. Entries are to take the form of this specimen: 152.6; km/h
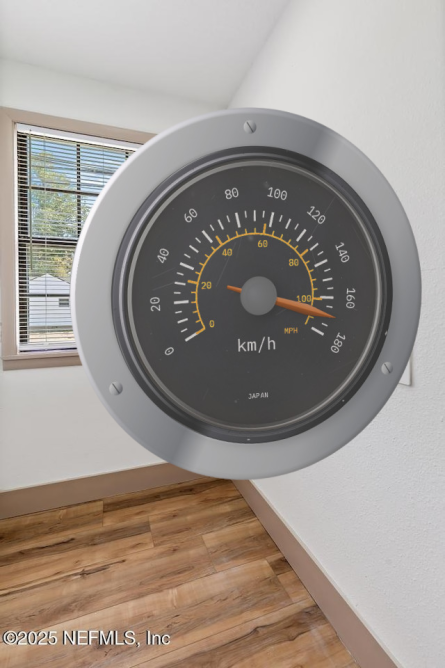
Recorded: 170; km/h
